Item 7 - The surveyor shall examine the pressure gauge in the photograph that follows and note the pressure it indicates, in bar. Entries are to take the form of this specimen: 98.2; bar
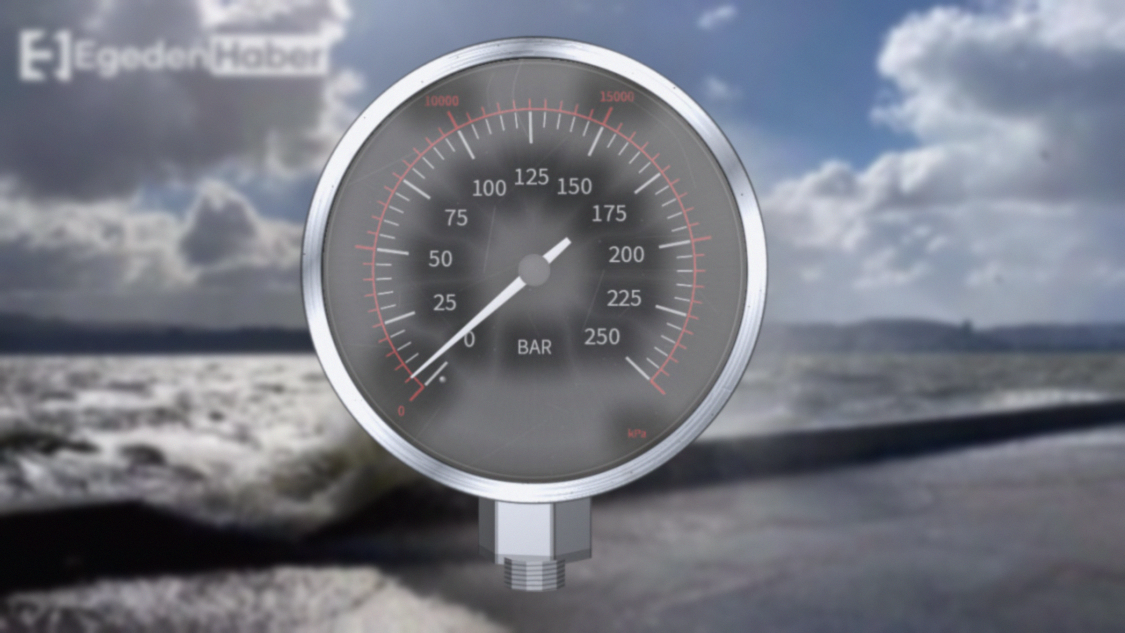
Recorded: 5; bar
